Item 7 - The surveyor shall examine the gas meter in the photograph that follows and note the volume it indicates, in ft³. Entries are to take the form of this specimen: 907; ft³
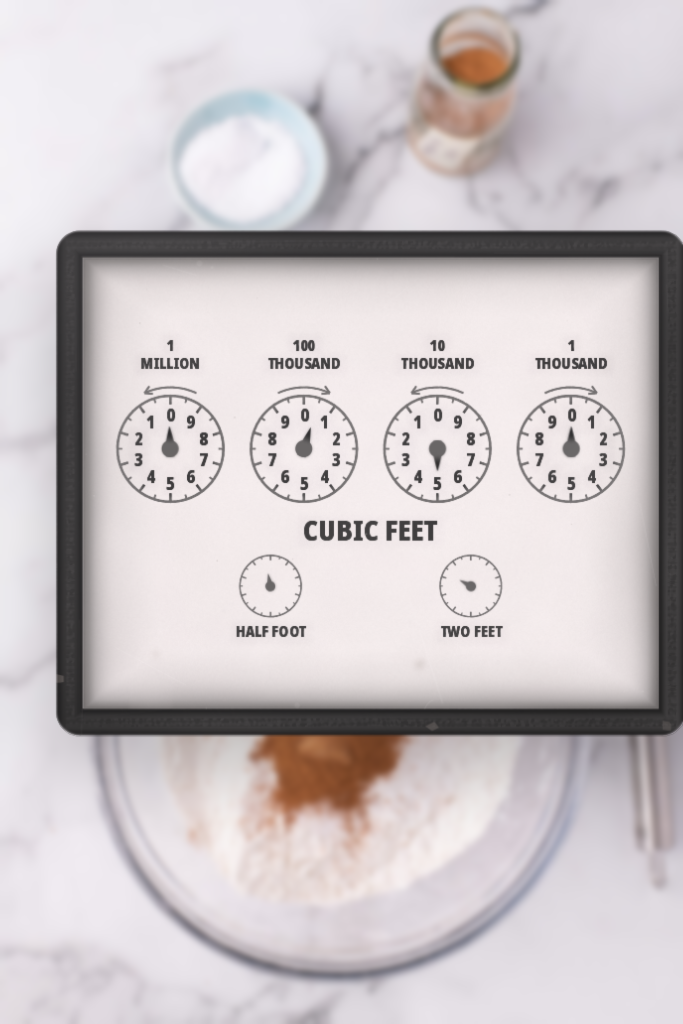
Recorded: 5000; ft³
